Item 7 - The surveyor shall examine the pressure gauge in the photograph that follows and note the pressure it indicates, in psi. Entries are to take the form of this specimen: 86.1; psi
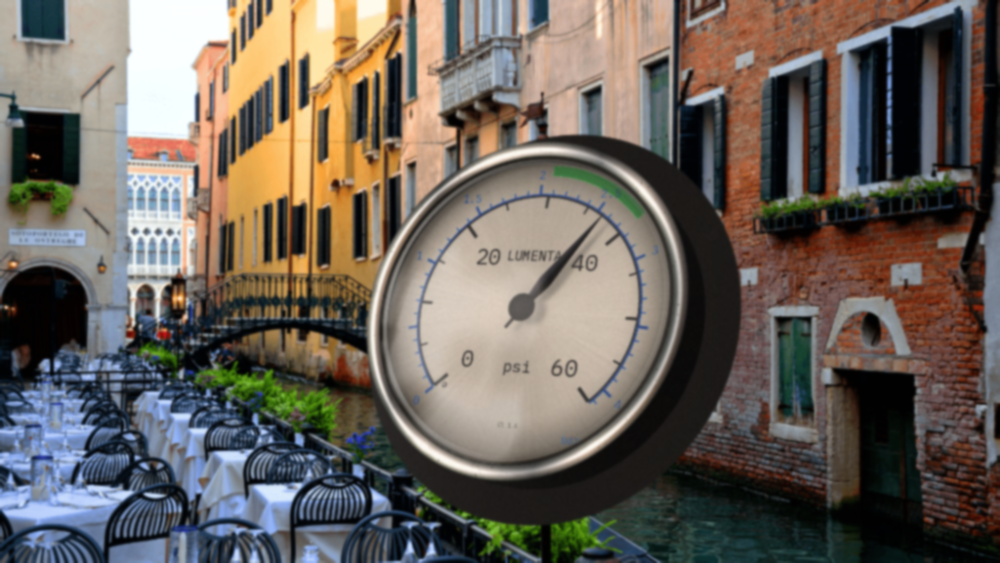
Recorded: 37.5; psi
